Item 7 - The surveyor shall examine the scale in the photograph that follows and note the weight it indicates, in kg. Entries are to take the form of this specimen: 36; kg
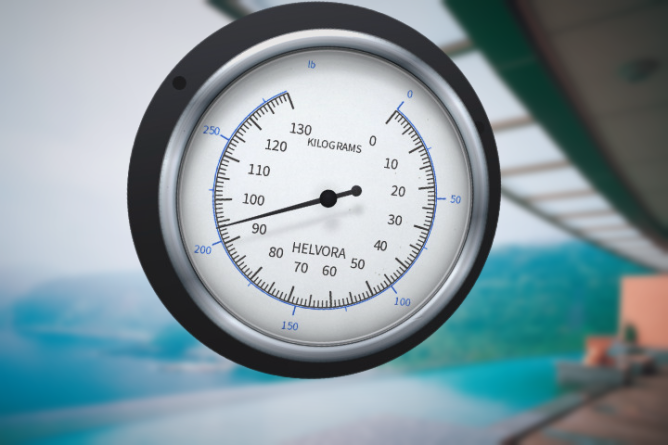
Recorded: 94; kg
